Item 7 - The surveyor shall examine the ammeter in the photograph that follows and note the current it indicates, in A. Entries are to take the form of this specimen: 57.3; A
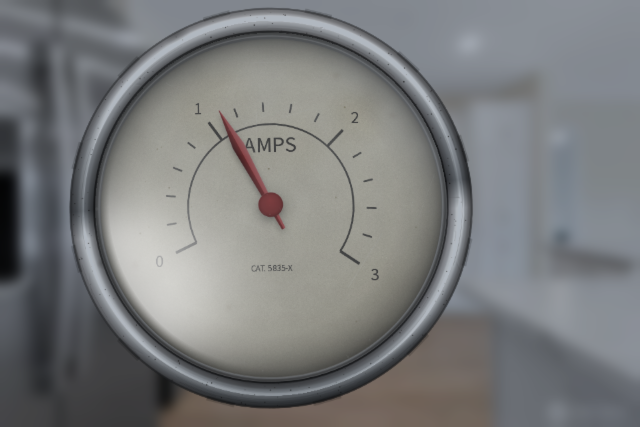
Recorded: 1.1; A
